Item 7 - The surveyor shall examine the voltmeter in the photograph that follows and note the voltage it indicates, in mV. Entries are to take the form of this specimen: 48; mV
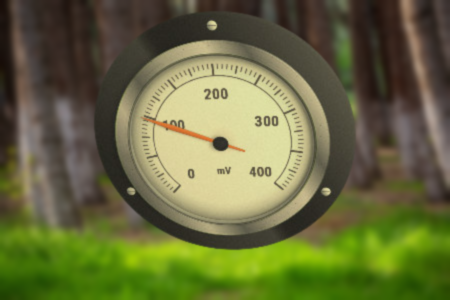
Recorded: 100; mV
